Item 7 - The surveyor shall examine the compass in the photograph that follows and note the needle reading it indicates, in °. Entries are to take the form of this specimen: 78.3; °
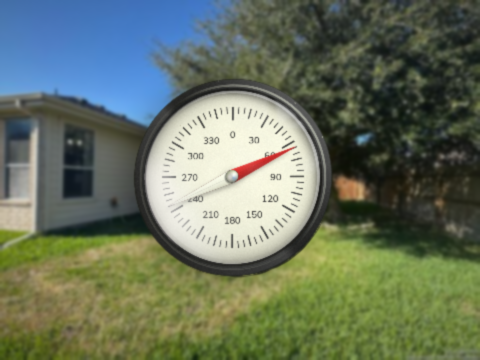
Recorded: 65; °
